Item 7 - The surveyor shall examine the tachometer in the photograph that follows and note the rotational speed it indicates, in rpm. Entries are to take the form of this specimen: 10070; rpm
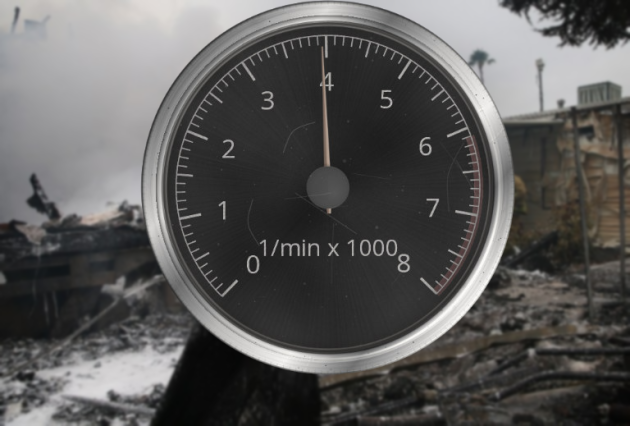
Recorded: 3950; rpm
